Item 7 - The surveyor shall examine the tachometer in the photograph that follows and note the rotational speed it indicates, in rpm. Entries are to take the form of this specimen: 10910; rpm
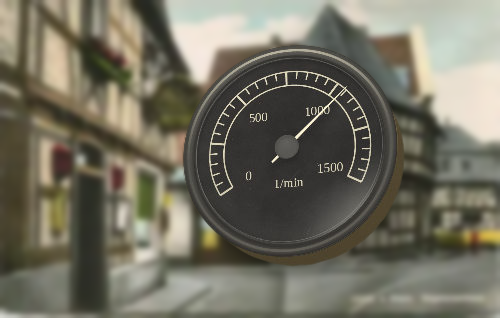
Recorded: 1050; rpm
